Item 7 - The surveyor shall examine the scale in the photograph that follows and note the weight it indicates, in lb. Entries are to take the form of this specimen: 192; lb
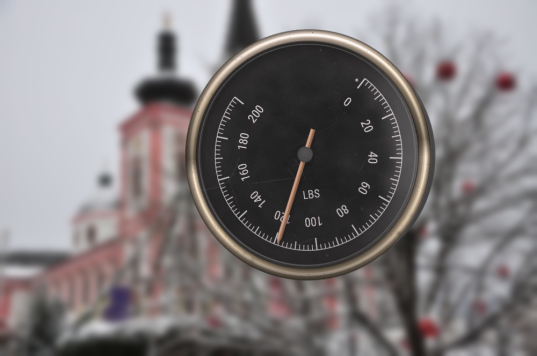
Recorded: 118; lb
